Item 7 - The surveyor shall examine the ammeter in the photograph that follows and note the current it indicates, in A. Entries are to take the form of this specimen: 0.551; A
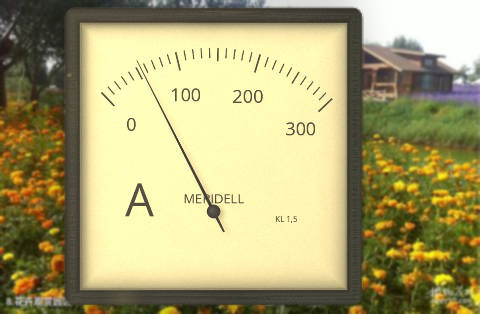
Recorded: 55; A
